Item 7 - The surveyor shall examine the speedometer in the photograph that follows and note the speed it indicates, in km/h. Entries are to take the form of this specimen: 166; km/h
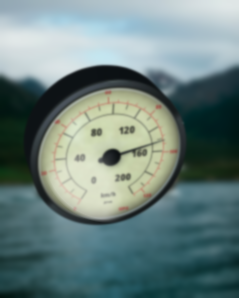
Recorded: 150; km/h
